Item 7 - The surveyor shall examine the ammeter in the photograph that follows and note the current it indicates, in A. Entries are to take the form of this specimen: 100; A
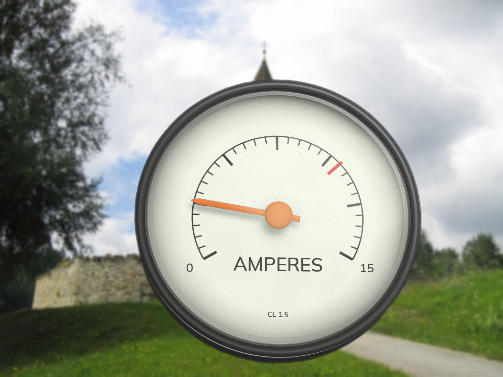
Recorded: 2.5; A
